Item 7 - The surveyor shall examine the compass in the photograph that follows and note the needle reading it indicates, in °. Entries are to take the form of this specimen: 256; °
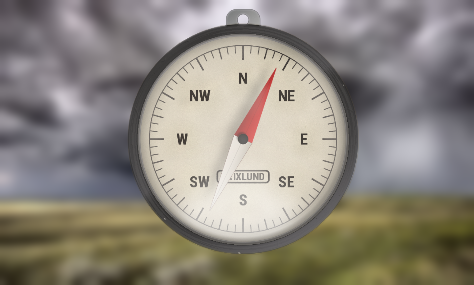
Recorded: 25; °
